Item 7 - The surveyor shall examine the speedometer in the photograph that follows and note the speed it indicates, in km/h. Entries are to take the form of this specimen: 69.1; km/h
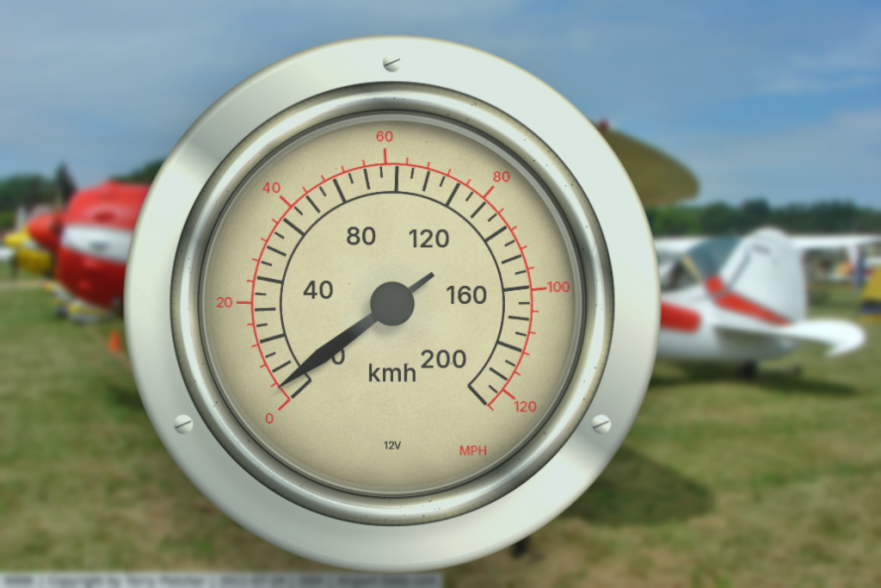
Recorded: 5; km/h
